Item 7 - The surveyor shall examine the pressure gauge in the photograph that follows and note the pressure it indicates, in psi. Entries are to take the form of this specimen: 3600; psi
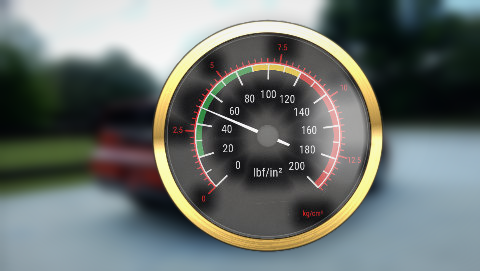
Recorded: 50; psi
